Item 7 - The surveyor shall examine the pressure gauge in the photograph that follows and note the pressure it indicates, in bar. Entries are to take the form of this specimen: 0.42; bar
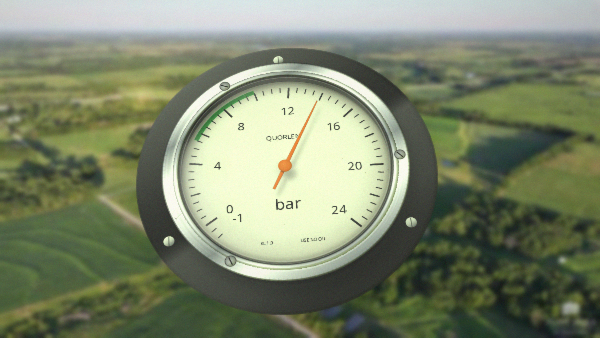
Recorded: 14; bar
